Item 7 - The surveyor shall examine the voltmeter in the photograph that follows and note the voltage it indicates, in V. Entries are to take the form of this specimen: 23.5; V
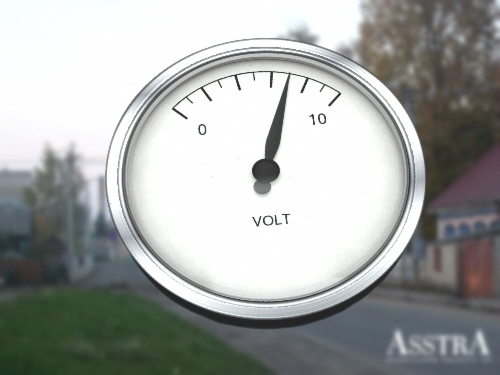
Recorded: 7; V
